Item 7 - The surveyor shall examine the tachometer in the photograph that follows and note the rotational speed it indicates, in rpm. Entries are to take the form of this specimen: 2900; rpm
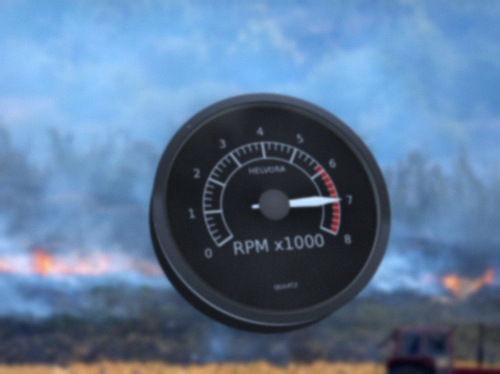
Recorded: 7000; rpm
